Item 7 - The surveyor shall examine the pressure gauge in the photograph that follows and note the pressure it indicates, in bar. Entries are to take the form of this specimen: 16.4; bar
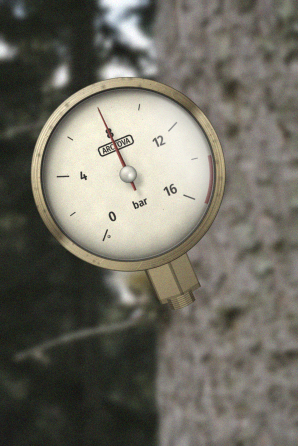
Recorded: 8; bar
